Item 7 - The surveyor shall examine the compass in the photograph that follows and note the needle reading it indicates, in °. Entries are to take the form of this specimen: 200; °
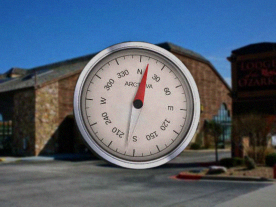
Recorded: 10; °
